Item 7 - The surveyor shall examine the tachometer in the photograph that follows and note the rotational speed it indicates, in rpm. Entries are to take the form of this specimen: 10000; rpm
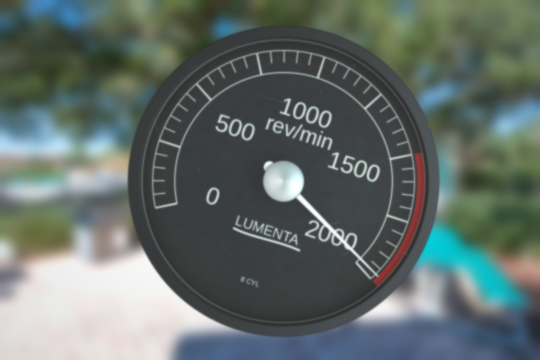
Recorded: 1975; rpm
